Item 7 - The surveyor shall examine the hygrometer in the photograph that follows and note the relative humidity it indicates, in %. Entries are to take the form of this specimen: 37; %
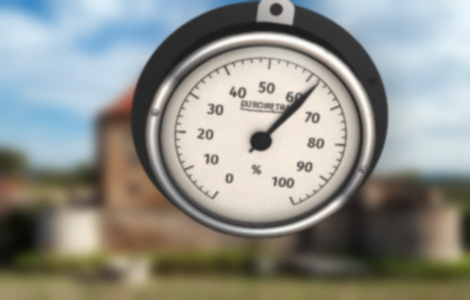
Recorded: 62; %
